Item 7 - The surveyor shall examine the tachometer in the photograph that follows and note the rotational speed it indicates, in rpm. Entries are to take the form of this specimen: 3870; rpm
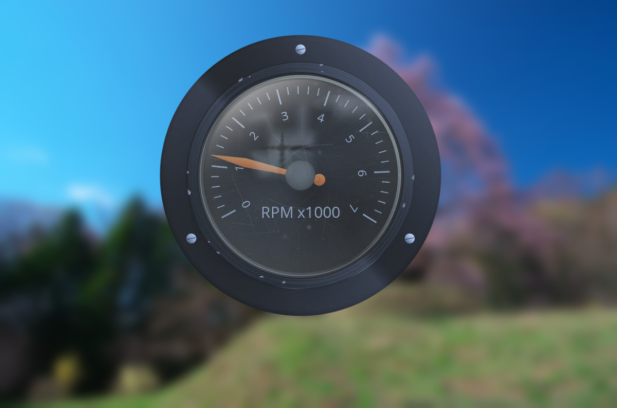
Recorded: 1200; rpm
